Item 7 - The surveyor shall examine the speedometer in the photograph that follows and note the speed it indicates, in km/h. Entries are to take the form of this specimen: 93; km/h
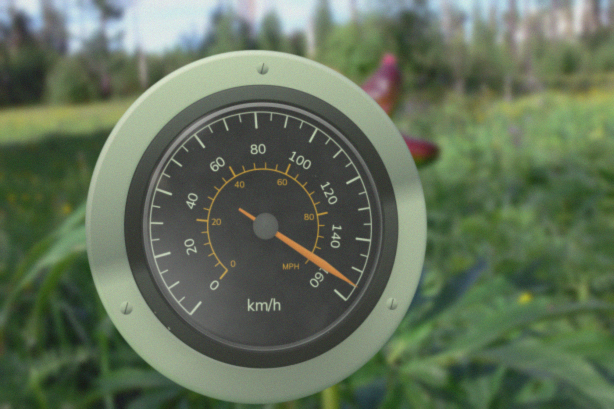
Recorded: 155; km/h
